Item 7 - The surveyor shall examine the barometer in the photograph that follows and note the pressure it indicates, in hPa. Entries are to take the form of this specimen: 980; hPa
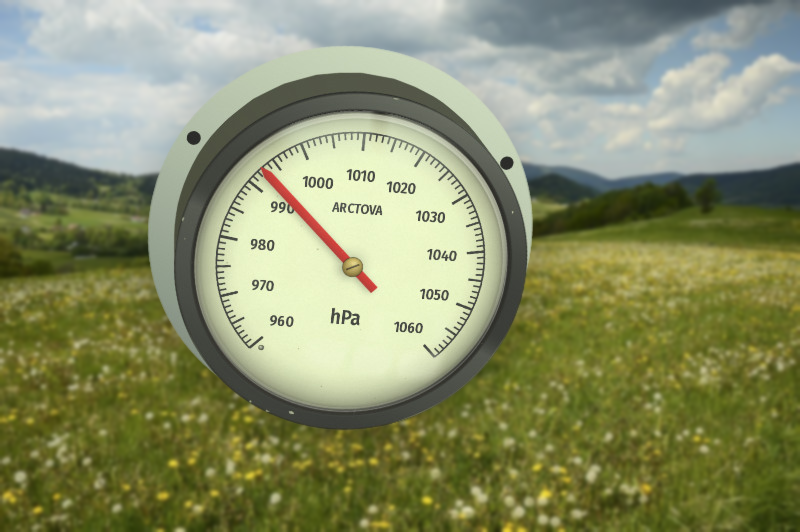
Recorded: 993; hPa
